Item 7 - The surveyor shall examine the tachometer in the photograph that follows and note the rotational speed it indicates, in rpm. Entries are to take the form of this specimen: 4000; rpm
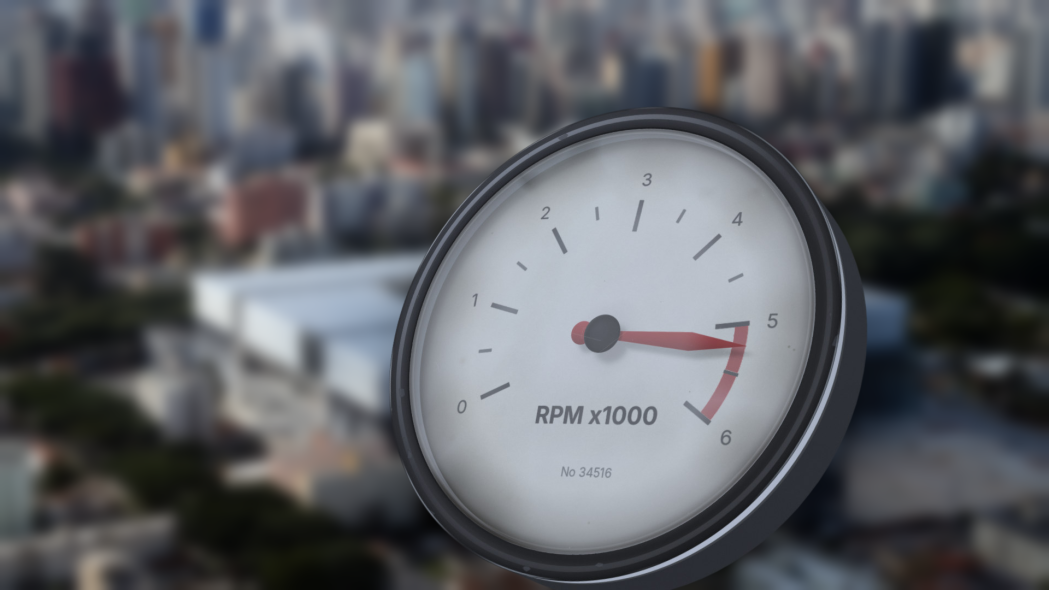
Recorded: 5250; rpm
